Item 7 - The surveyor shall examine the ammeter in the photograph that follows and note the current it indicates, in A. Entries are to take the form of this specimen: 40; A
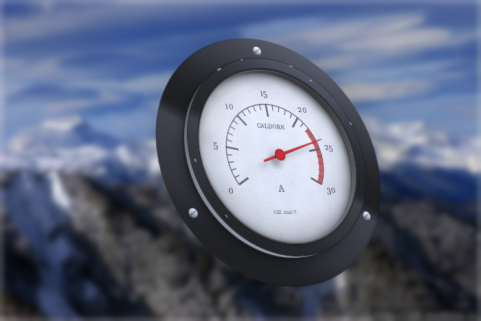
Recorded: 24; A
